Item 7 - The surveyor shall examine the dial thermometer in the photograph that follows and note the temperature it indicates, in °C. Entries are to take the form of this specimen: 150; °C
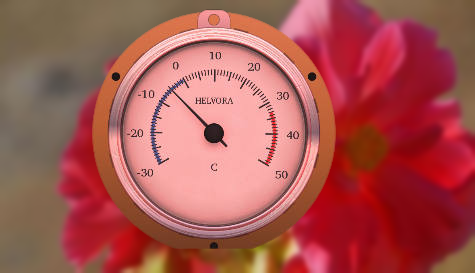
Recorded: -5; °C
